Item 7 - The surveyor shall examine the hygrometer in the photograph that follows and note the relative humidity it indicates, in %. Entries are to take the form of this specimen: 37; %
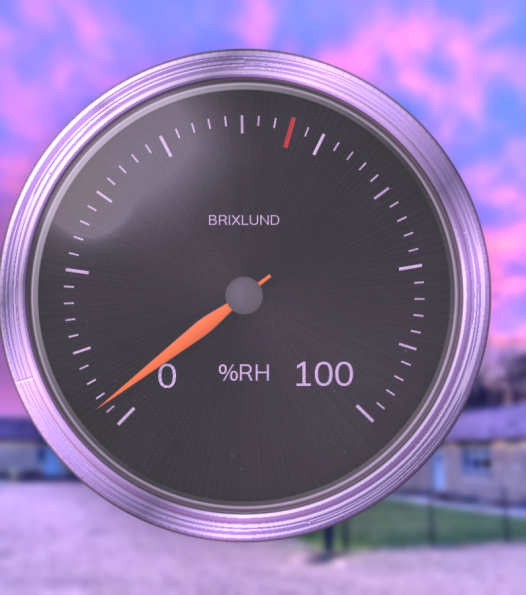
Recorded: 3; %
